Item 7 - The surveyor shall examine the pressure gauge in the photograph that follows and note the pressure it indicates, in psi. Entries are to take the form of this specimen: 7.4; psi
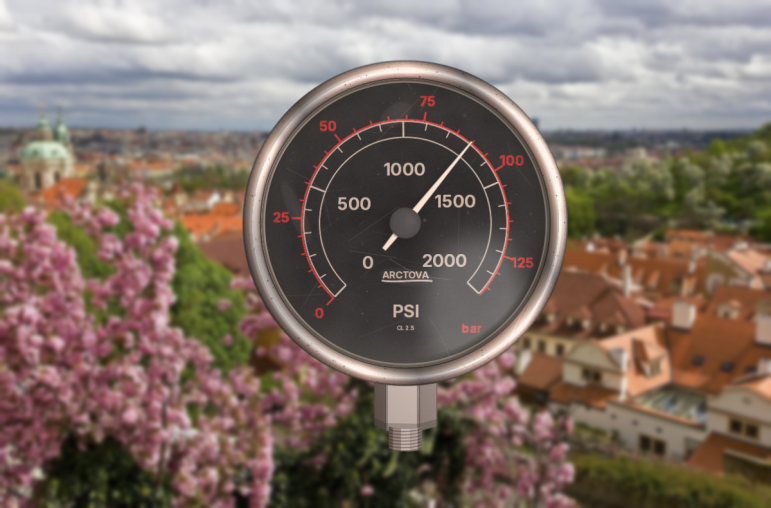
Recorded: 1300; psi
